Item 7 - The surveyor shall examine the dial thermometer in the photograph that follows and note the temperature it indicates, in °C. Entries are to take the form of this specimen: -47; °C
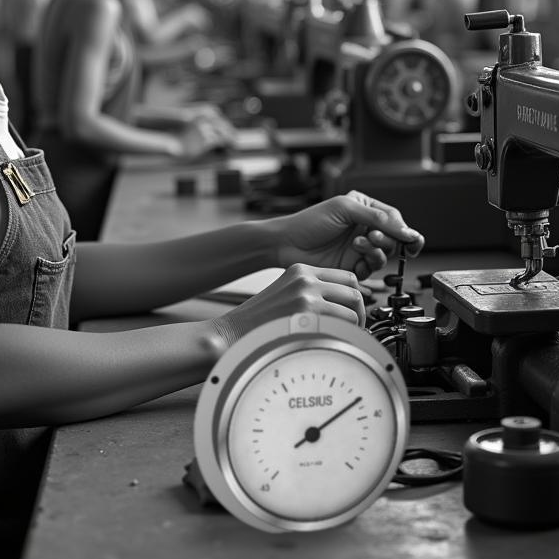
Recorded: 32; °C
